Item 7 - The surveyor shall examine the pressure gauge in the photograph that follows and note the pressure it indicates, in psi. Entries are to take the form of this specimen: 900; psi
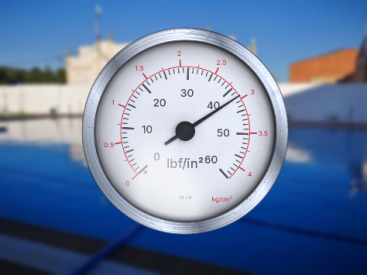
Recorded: 42; psi
